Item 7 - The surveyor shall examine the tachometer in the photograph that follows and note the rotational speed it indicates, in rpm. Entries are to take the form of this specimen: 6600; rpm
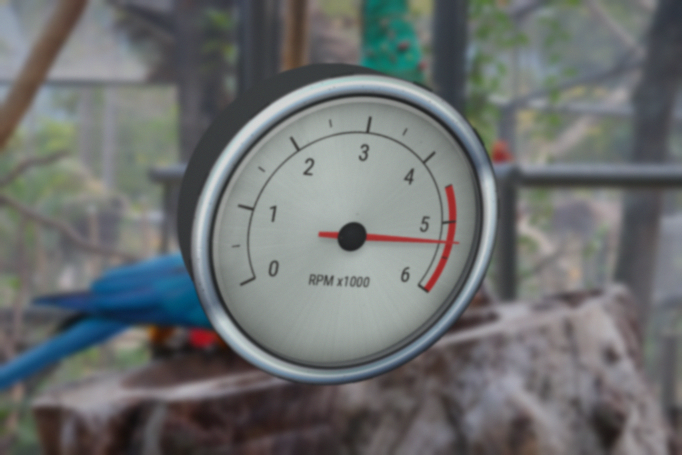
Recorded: 5250; rpm
